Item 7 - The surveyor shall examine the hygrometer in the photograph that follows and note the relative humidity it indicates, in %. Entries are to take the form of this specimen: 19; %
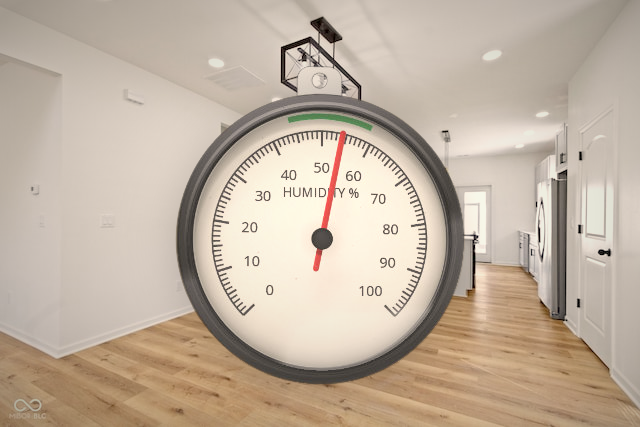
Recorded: 54; %
